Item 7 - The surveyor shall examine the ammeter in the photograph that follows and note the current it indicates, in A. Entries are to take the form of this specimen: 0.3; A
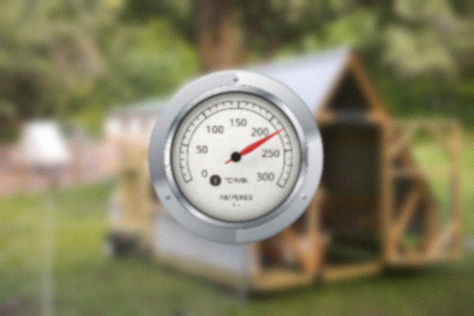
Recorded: 220; A
